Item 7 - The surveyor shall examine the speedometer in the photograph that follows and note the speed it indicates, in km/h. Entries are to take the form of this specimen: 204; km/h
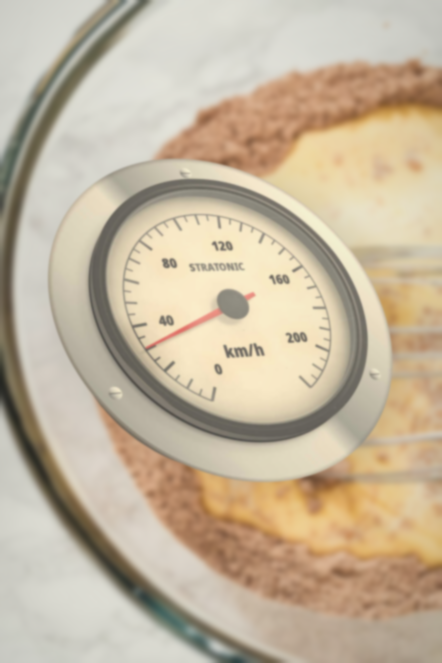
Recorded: 30; km/h
